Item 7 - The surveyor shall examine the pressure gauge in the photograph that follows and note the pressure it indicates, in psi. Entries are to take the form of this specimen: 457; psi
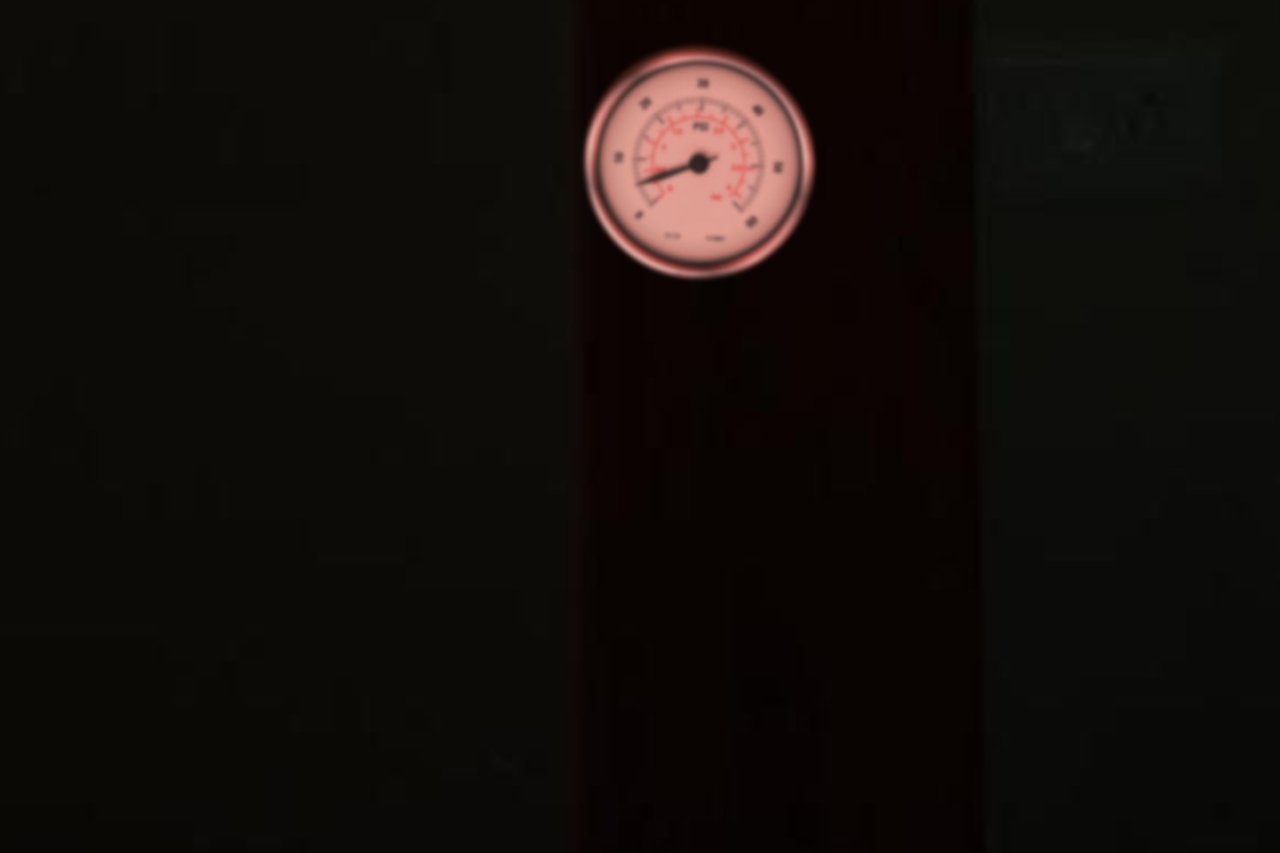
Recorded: 5; psi
